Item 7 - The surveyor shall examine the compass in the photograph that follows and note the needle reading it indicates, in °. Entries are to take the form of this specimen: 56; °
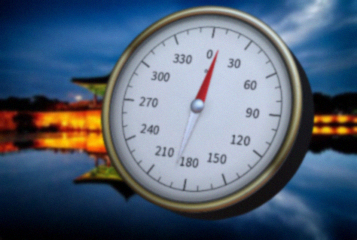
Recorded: 10; °
